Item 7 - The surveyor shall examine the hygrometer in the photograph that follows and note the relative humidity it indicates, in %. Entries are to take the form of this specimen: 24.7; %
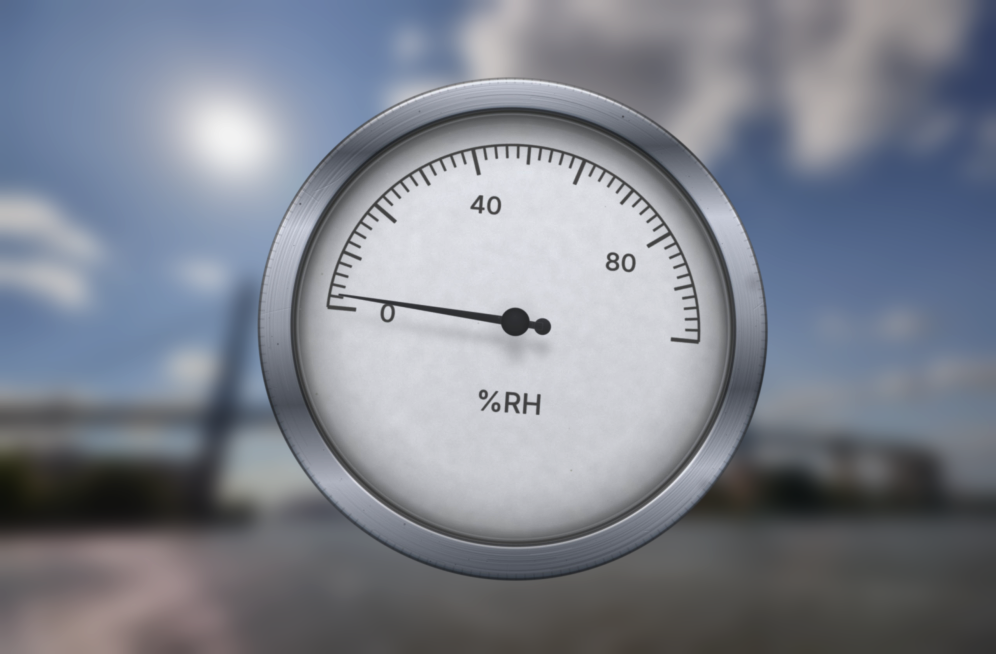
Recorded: 2; %
